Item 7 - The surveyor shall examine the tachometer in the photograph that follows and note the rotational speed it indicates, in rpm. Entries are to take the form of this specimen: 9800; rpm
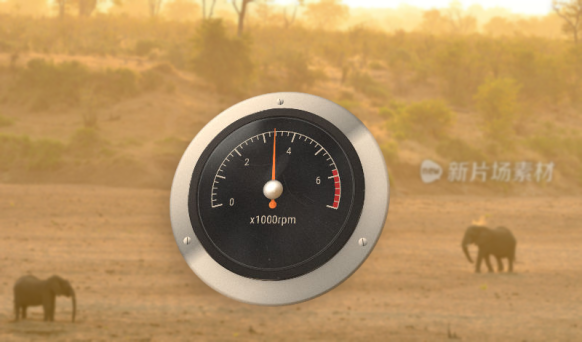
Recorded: 3400; rpm
